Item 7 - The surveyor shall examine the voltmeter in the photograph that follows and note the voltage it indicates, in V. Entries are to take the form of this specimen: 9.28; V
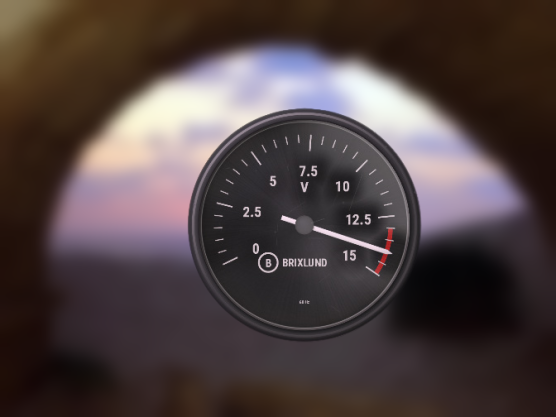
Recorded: 14; V
